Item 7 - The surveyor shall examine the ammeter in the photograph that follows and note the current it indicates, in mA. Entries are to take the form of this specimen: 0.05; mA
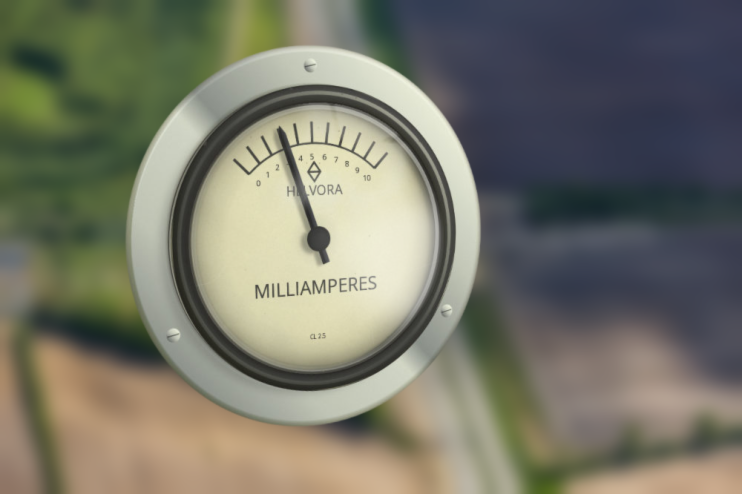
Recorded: 3; mA
